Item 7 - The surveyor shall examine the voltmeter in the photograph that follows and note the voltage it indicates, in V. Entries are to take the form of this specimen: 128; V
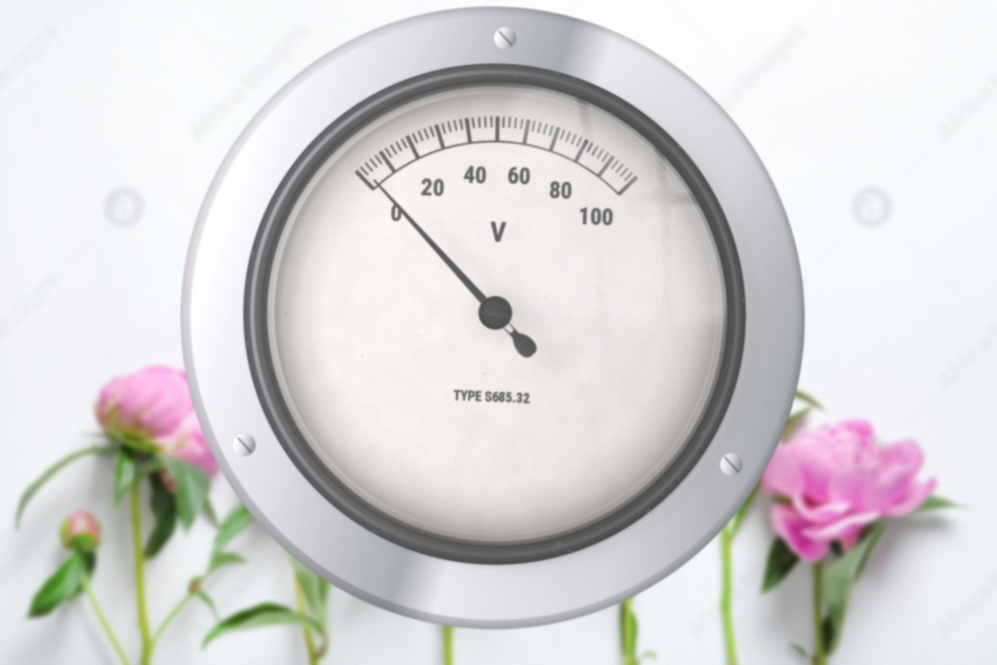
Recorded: 2; V
